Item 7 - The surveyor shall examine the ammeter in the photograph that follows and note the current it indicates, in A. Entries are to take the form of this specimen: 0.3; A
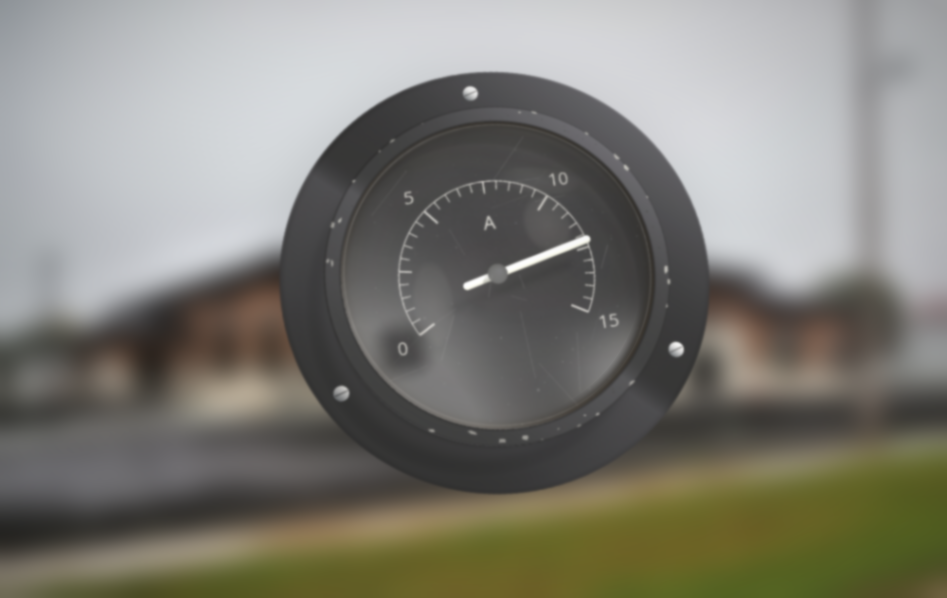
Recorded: 12.25; A
